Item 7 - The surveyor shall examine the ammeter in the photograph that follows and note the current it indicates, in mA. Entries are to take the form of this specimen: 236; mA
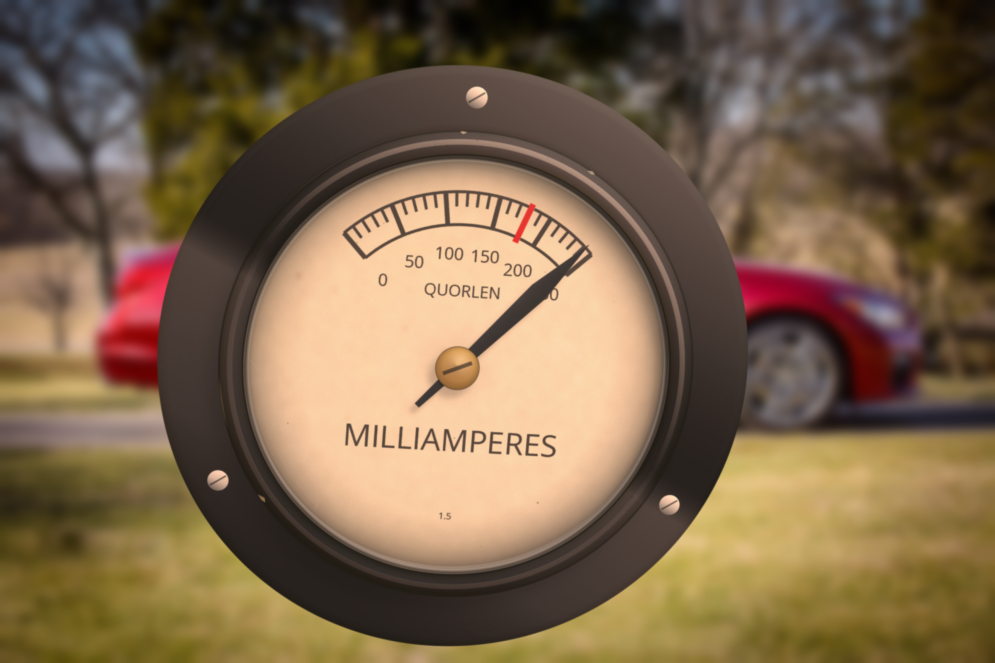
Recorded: 240; mA
